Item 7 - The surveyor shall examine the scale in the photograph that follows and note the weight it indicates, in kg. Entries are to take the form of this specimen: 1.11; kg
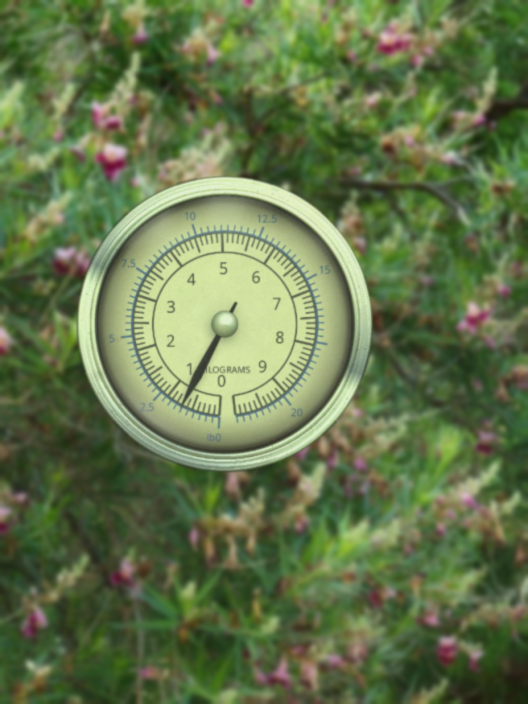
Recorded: 0.7; kg
